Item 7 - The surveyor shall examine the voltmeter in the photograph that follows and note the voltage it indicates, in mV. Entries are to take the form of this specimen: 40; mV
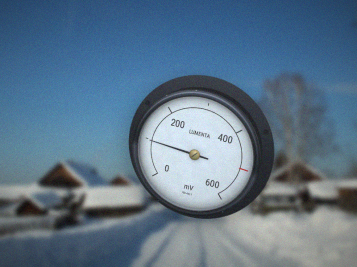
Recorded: 100; mV
